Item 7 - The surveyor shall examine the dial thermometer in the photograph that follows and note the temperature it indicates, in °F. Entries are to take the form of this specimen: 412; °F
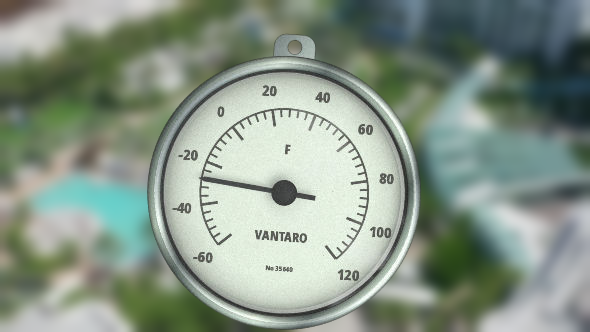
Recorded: -28; °F
